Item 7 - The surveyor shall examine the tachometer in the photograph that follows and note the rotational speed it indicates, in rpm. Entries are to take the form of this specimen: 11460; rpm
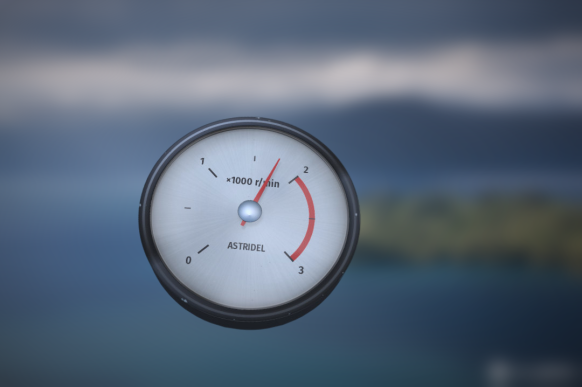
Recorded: 1750; rpm
